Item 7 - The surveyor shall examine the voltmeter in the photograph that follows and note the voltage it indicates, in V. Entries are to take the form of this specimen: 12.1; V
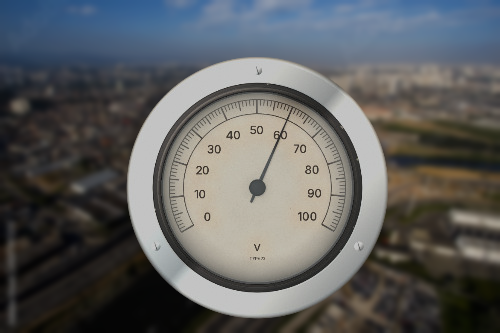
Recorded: 60; V
